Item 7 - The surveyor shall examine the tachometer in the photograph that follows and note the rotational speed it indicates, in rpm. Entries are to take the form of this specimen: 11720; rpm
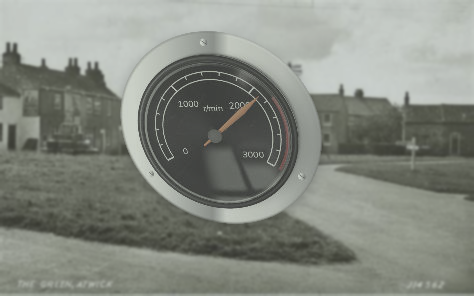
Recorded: 2100; rpm
